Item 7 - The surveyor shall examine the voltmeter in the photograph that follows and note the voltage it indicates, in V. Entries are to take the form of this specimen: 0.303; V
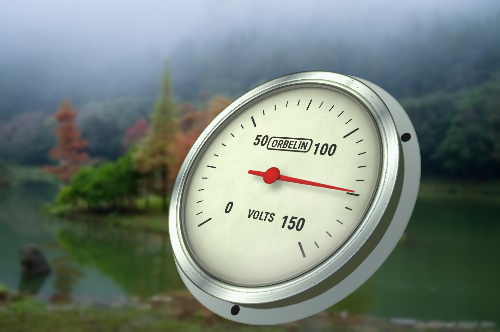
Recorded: 125; V
